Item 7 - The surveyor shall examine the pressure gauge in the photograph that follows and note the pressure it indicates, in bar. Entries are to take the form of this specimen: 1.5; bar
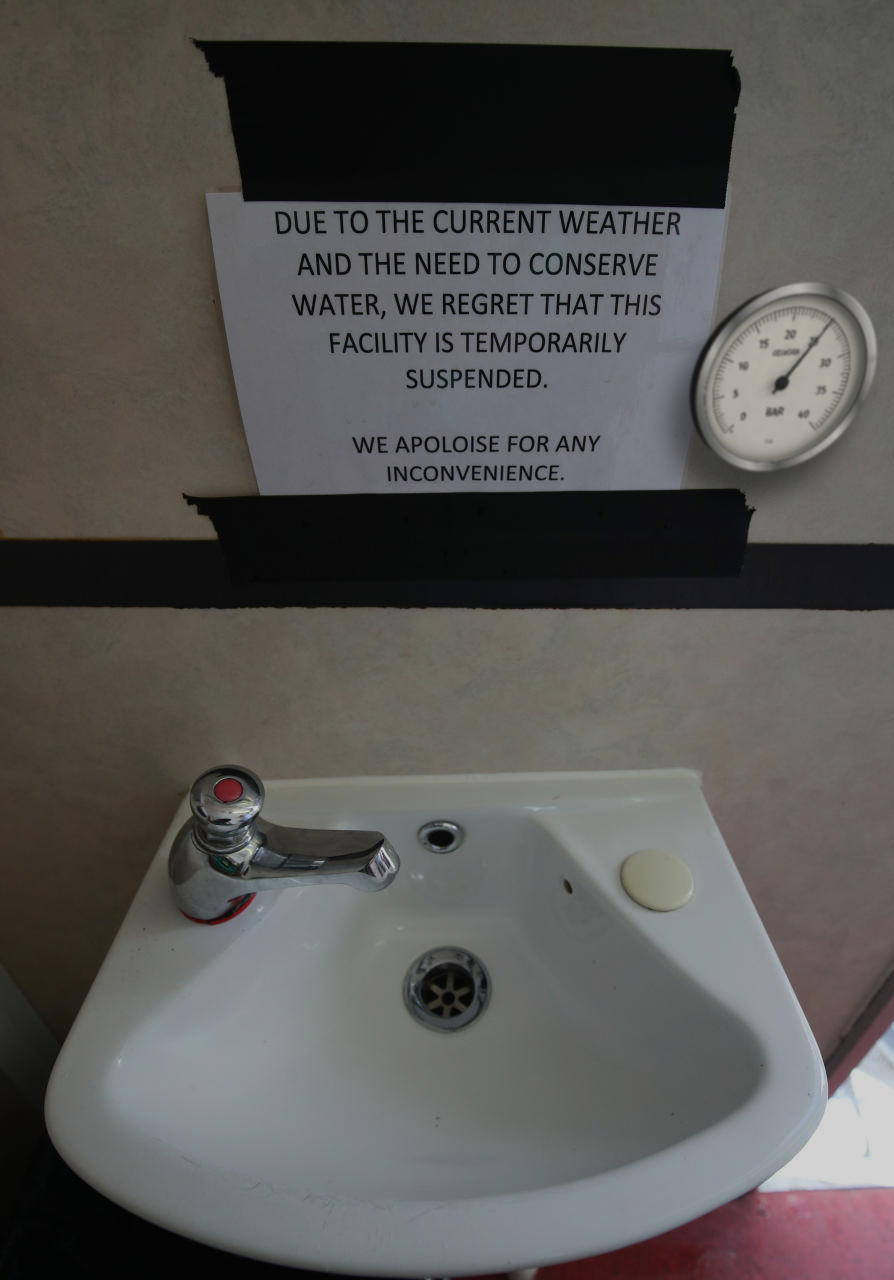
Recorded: 25; bar
